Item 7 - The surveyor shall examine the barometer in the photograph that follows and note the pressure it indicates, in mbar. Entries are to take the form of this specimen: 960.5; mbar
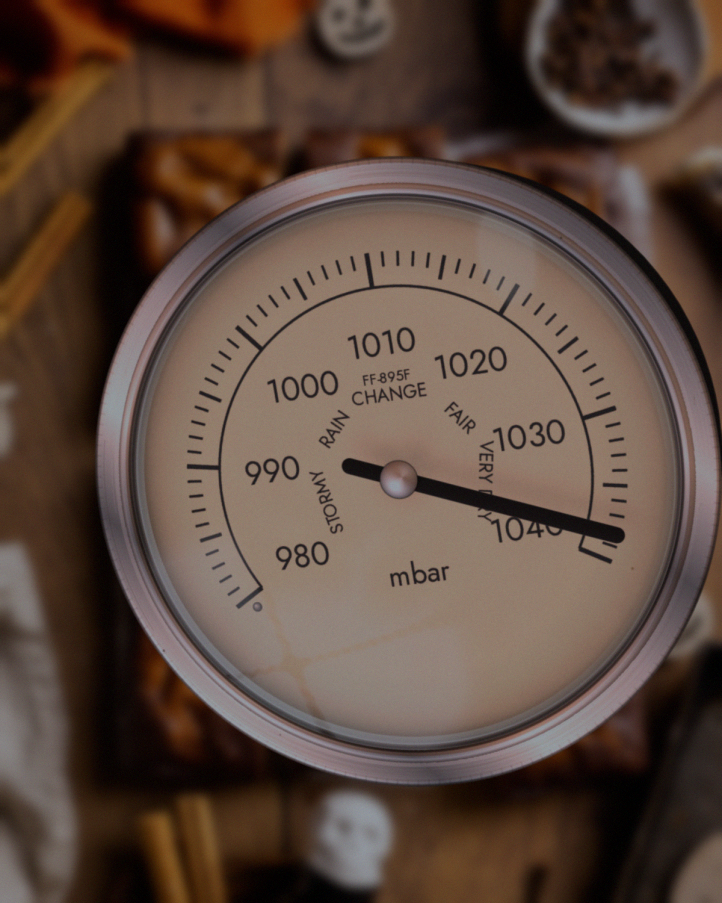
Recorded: 1038; mbar
